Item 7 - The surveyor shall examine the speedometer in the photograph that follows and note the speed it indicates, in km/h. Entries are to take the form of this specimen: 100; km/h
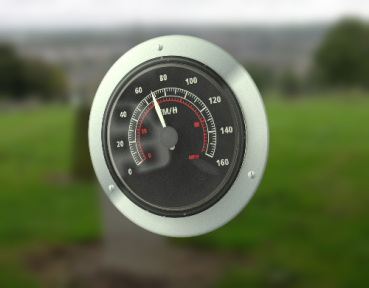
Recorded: 70; km/h
